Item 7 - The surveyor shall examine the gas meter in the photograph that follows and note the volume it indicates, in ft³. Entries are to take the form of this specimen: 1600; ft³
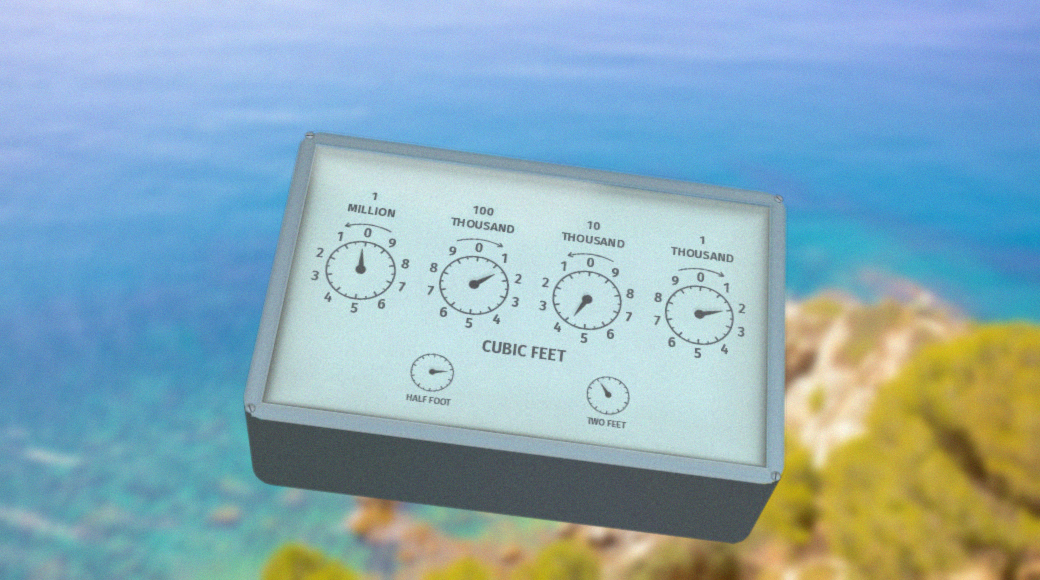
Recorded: 14200; ft³
